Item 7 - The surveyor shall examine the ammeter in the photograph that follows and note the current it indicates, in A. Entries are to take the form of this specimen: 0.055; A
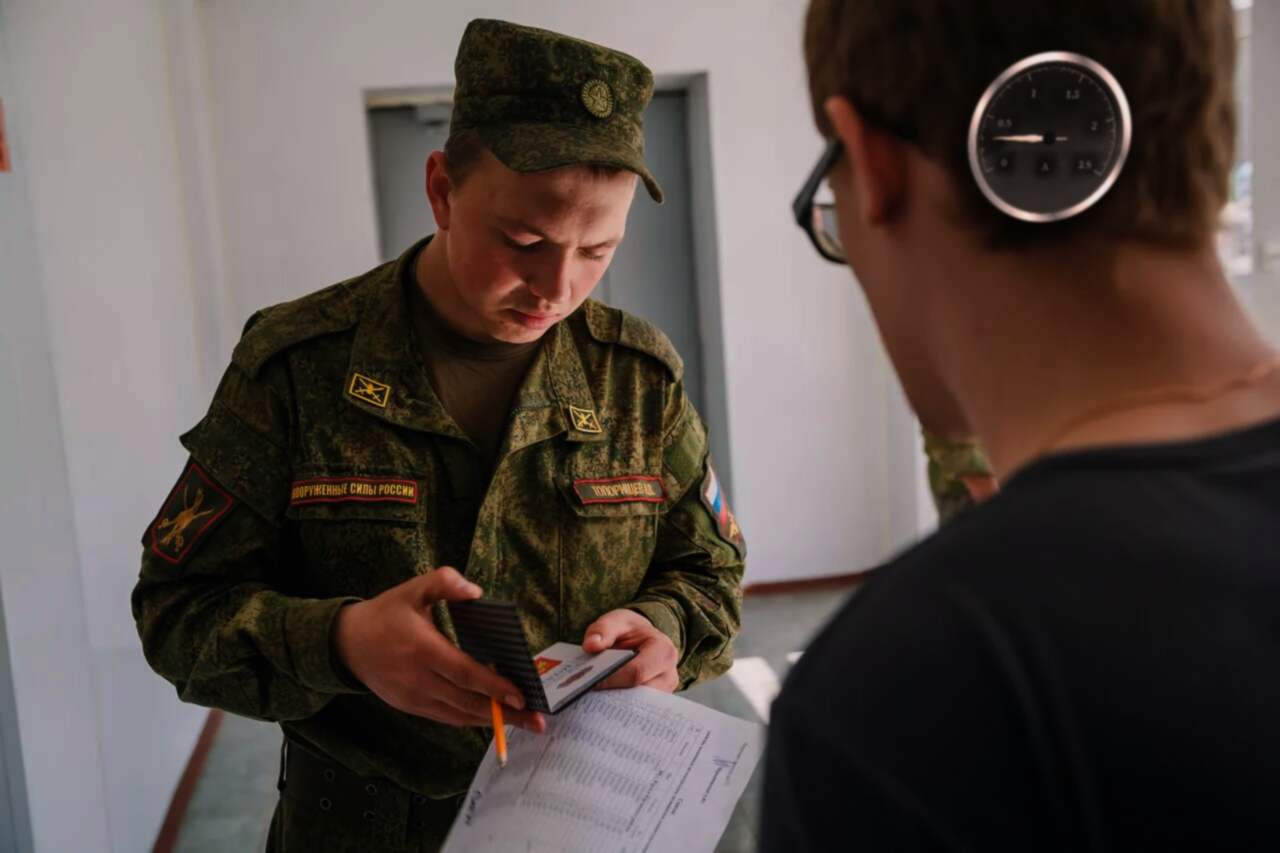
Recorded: 0.3; A
